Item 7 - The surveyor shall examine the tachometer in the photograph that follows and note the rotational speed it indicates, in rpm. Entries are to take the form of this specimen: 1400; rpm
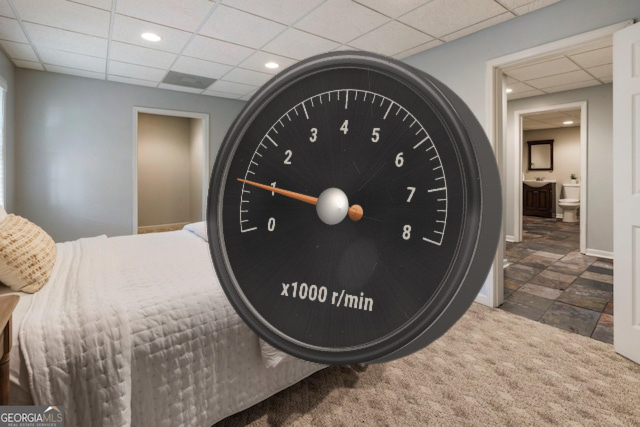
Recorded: 1000; rpm
